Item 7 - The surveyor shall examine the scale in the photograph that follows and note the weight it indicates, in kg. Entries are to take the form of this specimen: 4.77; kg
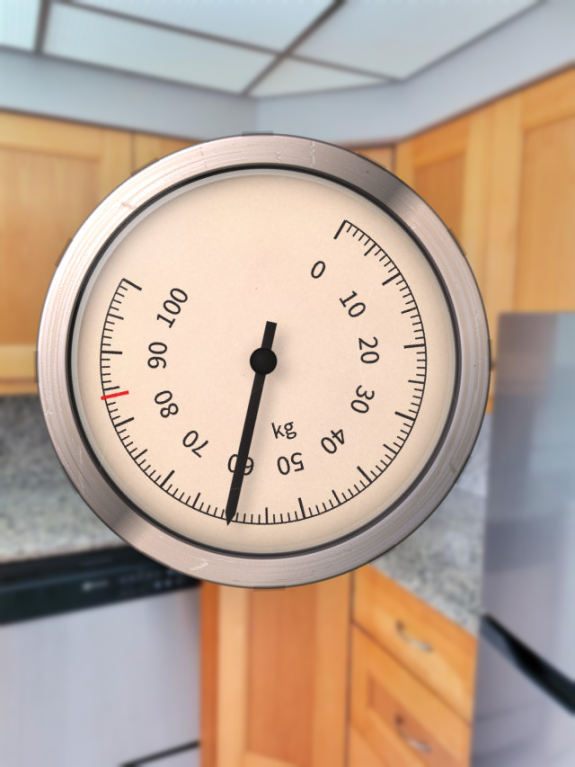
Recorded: 60; kg
